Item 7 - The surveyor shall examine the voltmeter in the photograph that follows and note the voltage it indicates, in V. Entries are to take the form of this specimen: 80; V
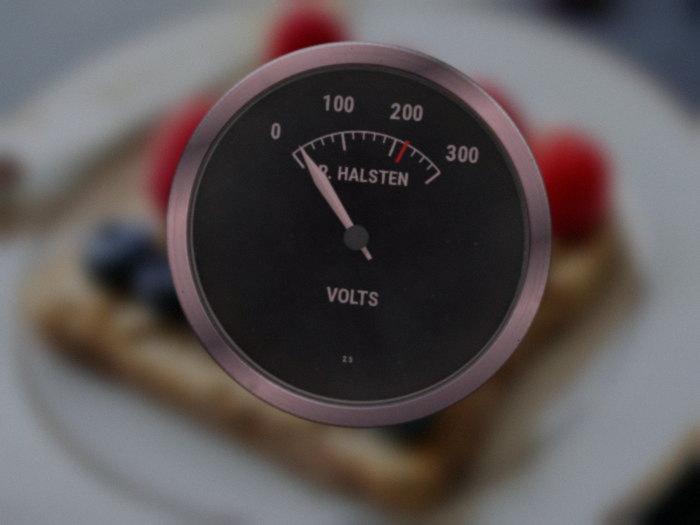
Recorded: 20; V
